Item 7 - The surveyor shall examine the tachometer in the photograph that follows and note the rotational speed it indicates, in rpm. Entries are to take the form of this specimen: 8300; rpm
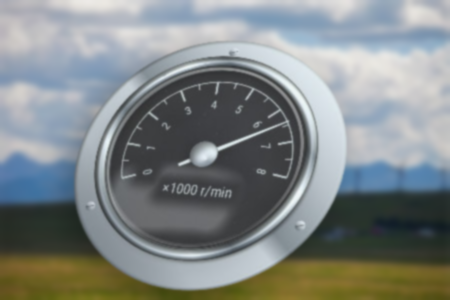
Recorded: 6500; rpm
